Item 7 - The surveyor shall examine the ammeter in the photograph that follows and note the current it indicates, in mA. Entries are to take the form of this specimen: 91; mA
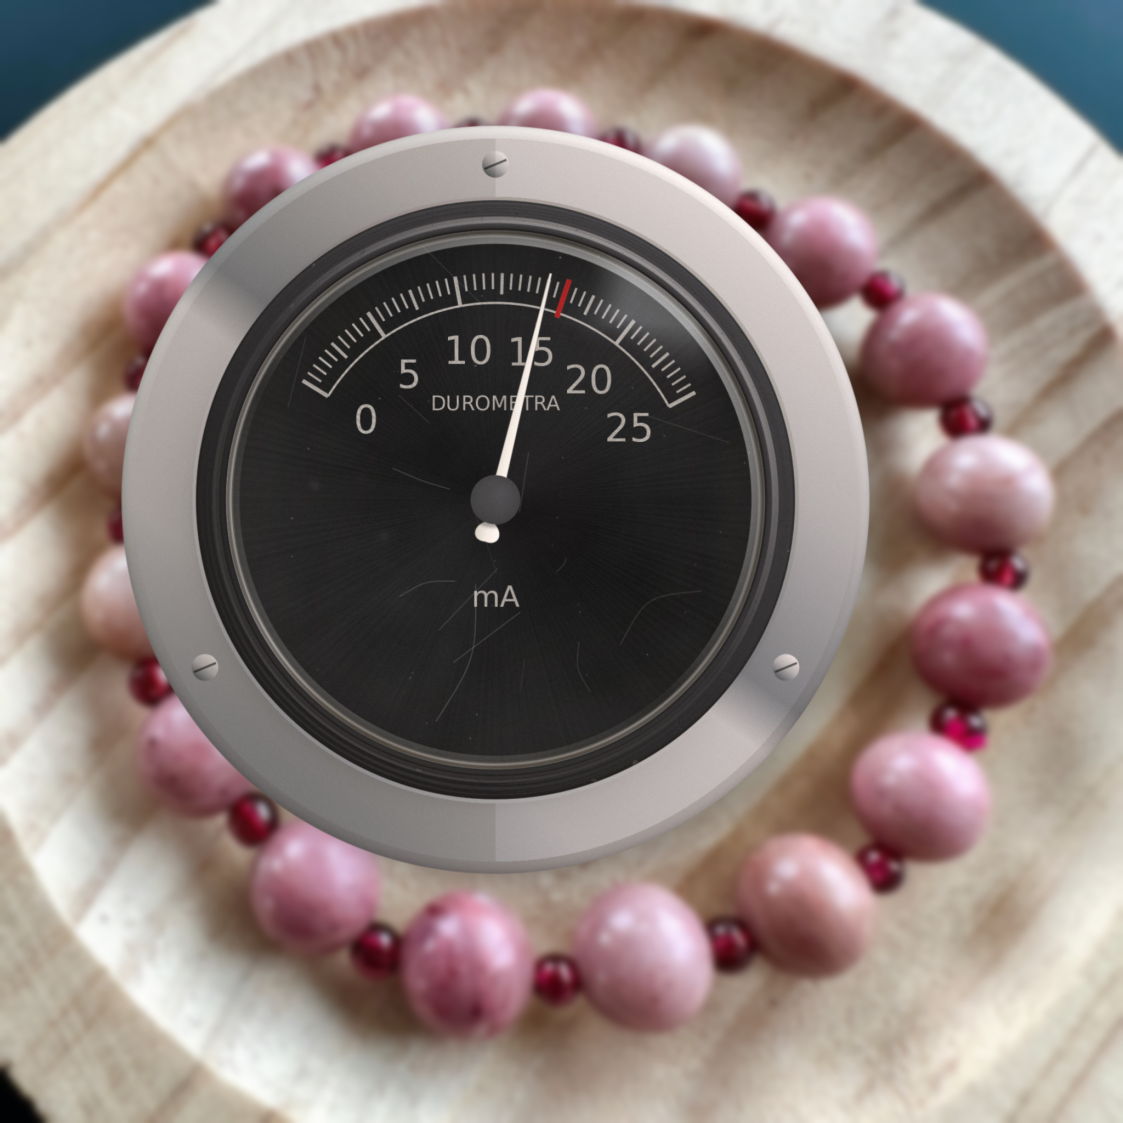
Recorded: 15; mA
